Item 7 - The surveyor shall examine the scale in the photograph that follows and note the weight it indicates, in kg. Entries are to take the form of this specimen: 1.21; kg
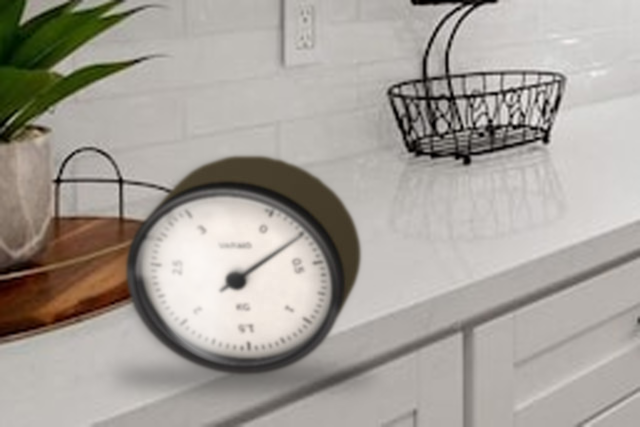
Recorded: 0.25; kg
